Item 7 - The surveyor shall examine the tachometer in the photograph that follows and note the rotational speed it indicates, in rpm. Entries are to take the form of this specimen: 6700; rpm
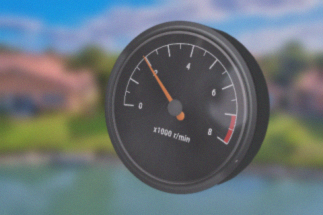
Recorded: 2000; rpm
